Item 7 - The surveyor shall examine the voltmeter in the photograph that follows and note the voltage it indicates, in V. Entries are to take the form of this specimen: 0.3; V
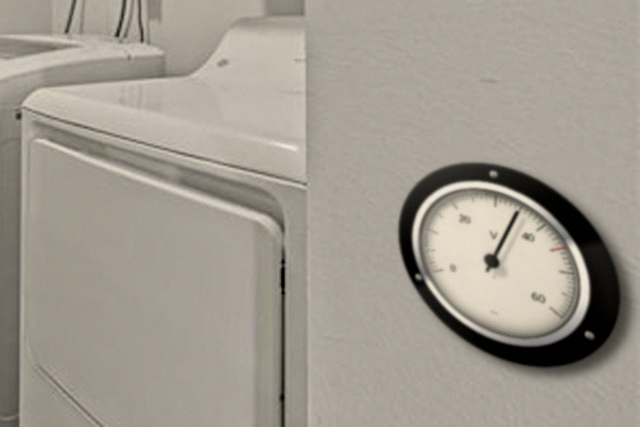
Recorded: 35; V
